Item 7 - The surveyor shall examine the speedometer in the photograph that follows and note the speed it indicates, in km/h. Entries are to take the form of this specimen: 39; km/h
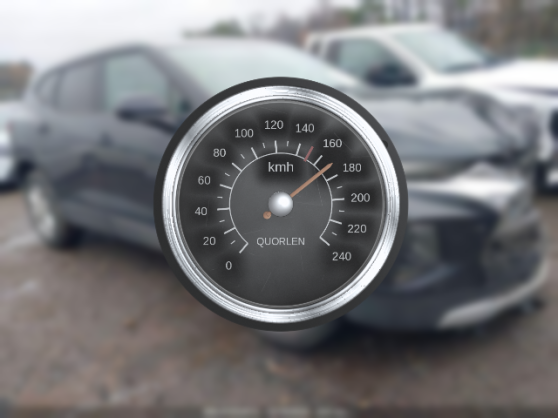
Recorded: 170; km/h
